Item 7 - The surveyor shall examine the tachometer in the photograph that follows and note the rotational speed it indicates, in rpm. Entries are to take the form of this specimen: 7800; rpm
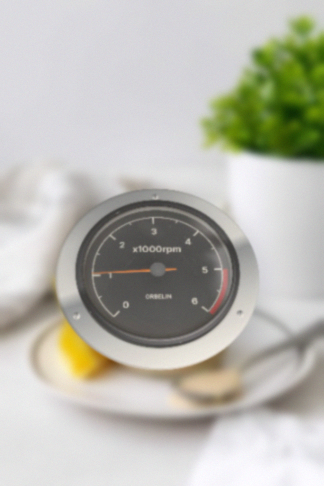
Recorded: 1000; rpm
